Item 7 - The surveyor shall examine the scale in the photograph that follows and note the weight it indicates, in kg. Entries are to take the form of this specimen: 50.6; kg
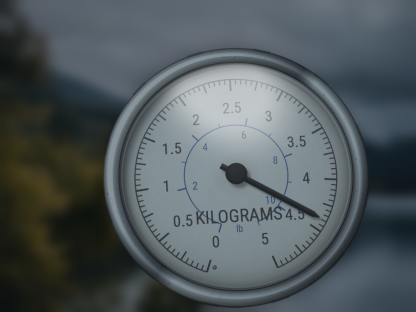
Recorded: 4.4; kg
